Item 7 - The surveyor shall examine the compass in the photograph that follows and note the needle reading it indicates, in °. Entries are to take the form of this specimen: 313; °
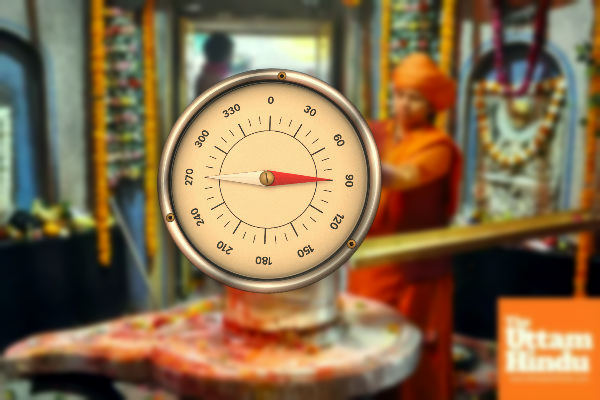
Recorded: 90; °
